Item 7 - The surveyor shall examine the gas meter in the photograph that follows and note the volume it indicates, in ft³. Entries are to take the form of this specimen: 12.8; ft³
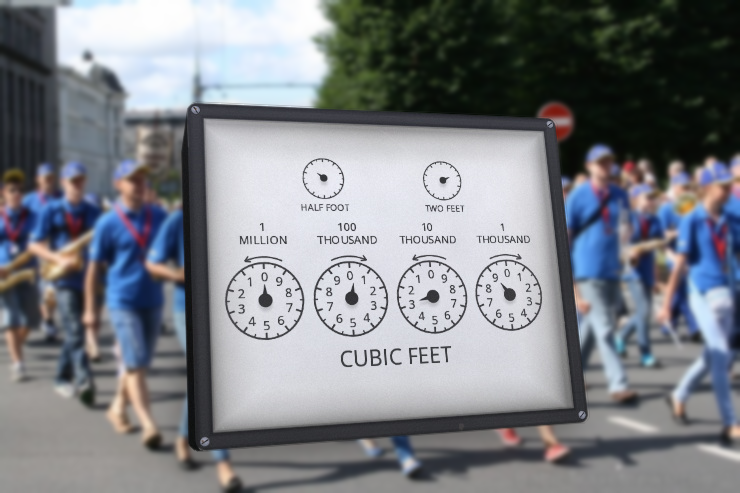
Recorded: 2900; ft³
